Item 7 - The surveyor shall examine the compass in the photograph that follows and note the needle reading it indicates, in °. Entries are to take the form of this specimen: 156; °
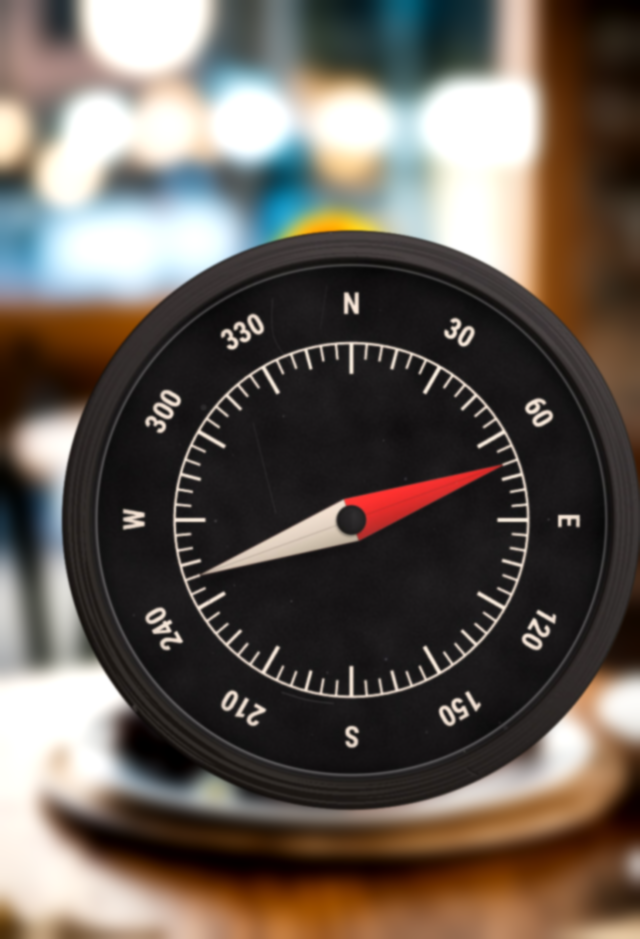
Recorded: 70; °
